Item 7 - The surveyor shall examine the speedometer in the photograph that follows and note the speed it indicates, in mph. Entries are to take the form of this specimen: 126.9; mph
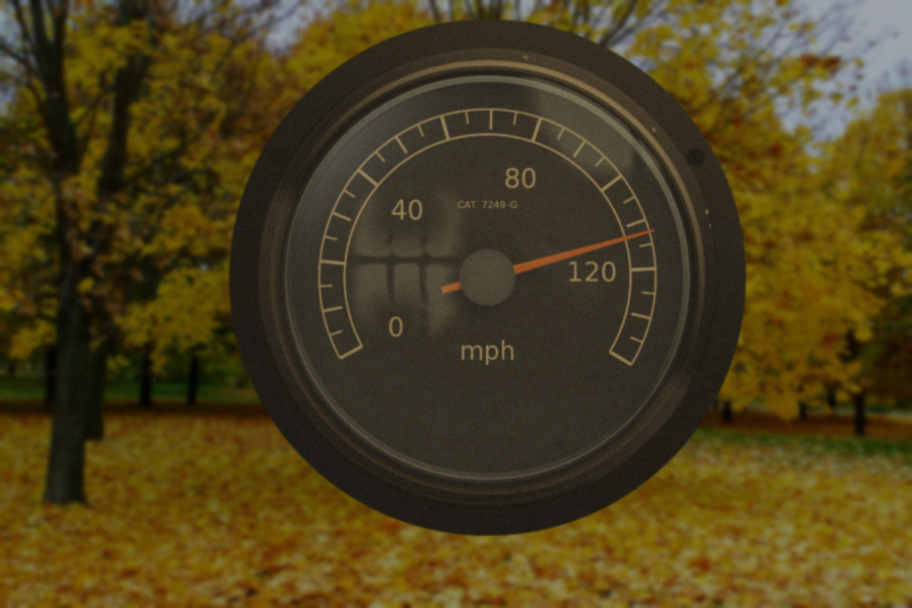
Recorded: 112.5; mph
